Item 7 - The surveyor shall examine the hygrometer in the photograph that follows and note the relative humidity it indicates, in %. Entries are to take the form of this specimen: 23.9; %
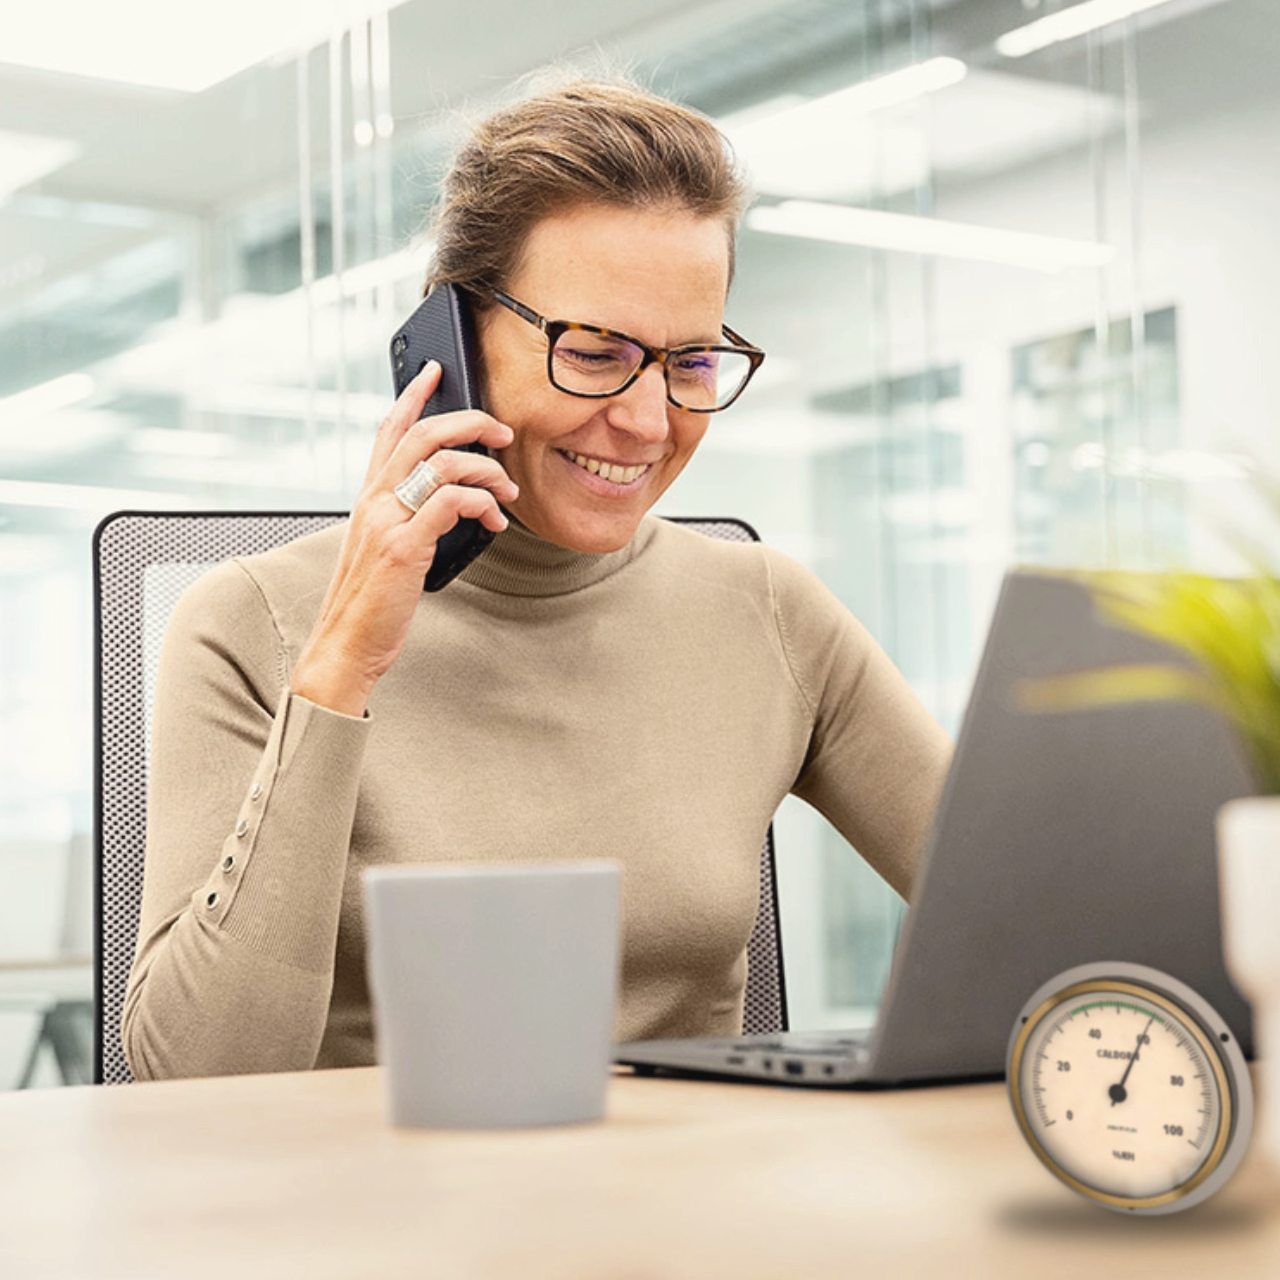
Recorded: 60; %
